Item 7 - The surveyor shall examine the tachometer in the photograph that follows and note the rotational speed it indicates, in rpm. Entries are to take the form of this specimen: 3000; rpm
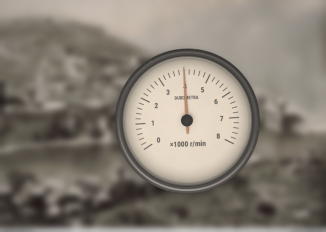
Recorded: 4000; rpm
